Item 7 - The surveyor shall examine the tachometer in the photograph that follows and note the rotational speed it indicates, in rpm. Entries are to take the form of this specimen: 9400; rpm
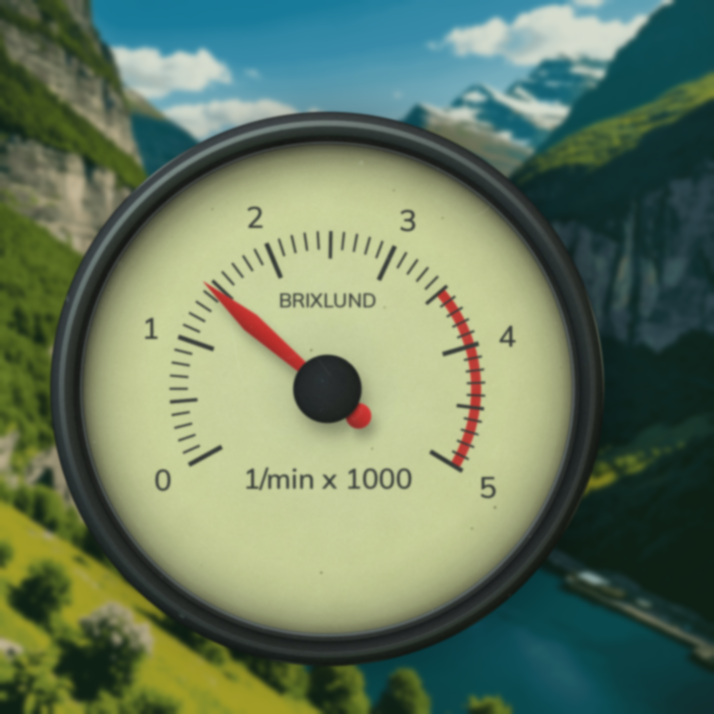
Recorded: 1450; rpm
